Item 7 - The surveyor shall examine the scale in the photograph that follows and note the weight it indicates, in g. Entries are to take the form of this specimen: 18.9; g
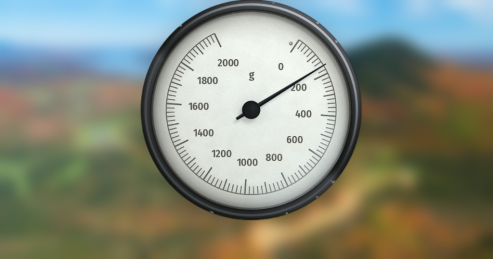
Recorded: 160; g
